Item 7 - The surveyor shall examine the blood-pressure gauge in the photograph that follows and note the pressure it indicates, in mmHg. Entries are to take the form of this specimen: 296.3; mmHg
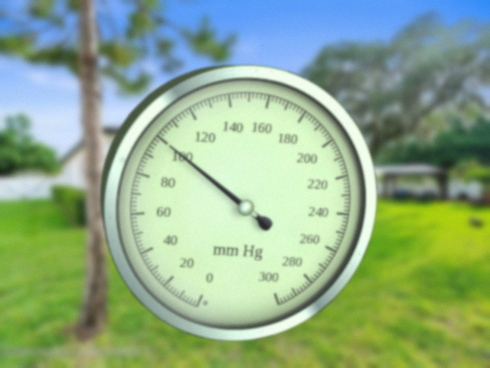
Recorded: 100; mmHg
